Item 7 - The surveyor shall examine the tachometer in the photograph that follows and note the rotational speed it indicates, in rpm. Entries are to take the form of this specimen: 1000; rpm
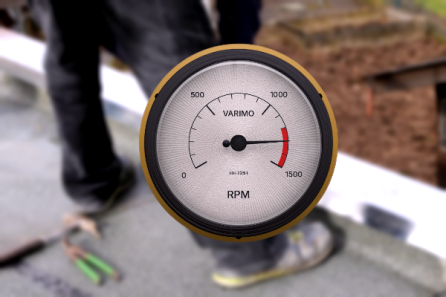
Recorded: 1300; rpm
